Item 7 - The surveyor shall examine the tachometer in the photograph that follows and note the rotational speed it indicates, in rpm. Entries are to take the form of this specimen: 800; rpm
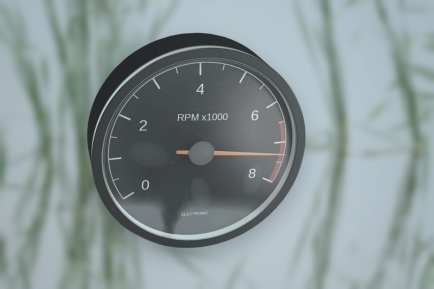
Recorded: 7250; rpm
